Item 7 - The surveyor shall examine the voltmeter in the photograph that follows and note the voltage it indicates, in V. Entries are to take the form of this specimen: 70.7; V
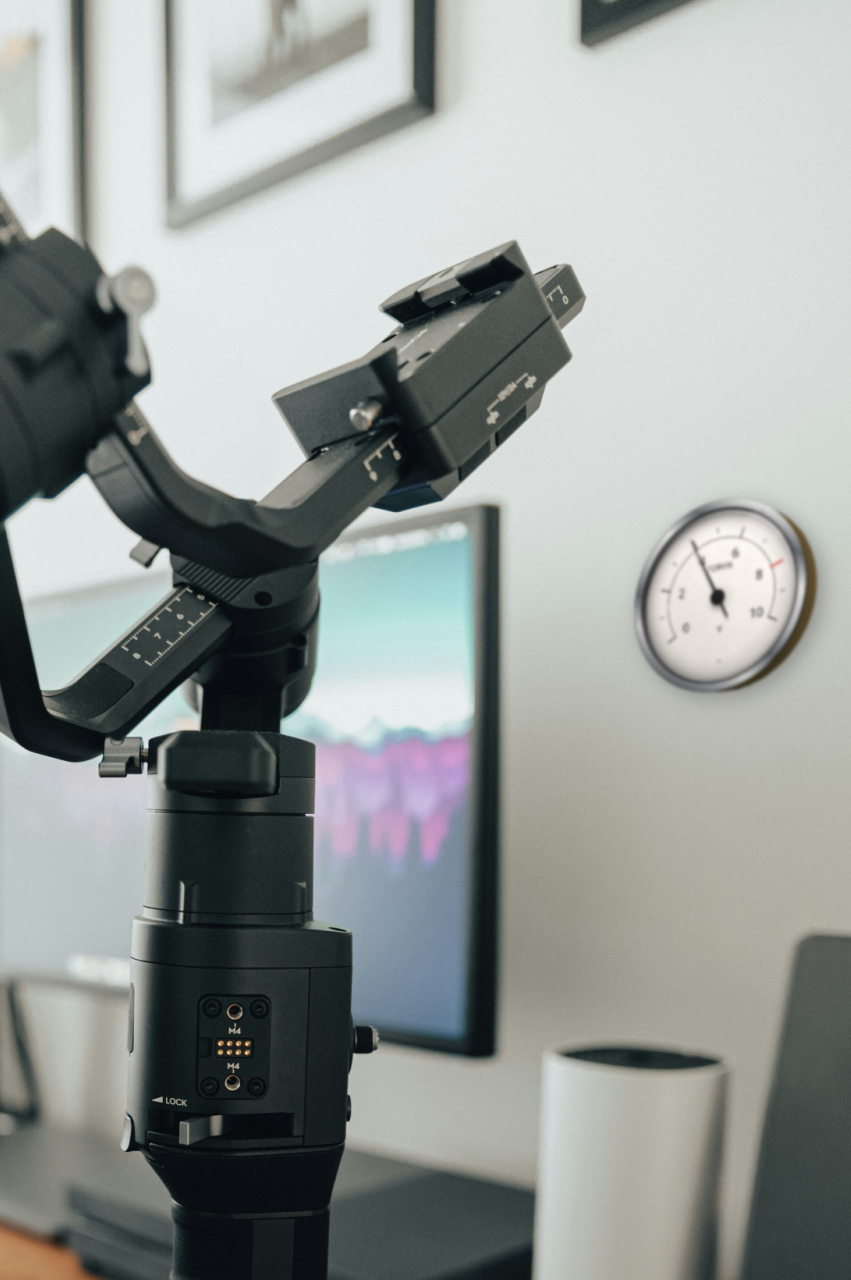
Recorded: 4; V
